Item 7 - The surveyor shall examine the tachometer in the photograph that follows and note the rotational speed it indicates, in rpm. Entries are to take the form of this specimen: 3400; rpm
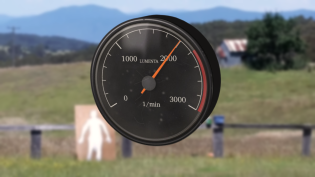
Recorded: 2000; rpm
